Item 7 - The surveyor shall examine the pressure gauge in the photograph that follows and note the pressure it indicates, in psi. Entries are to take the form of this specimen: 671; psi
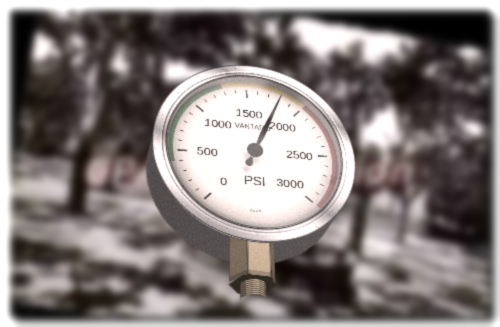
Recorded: 1800; psi
